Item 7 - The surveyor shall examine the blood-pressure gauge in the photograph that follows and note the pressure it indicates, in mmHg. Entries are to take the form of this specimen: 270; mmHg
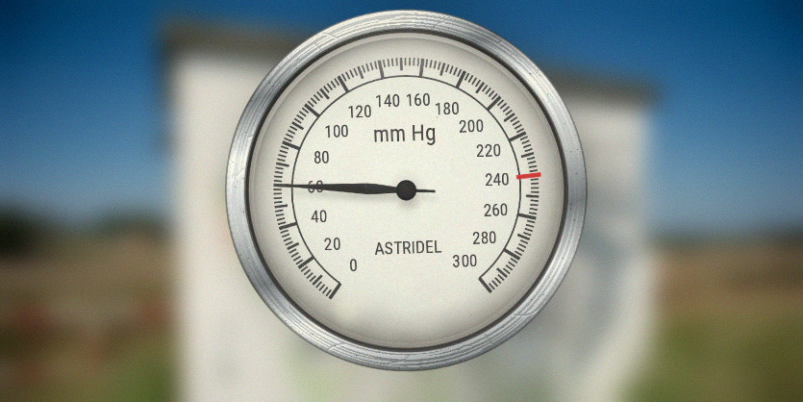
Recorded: 60; mmHg
